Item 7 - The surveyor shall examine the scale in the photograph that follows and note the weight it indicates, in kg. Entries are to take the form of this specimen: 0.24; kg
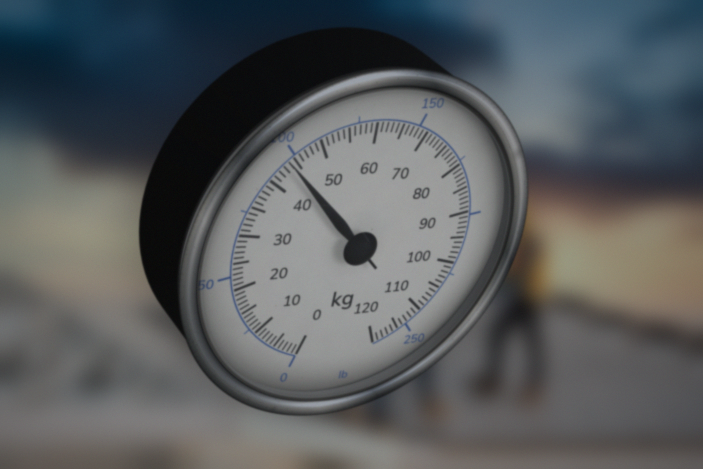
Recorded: 44; kg
